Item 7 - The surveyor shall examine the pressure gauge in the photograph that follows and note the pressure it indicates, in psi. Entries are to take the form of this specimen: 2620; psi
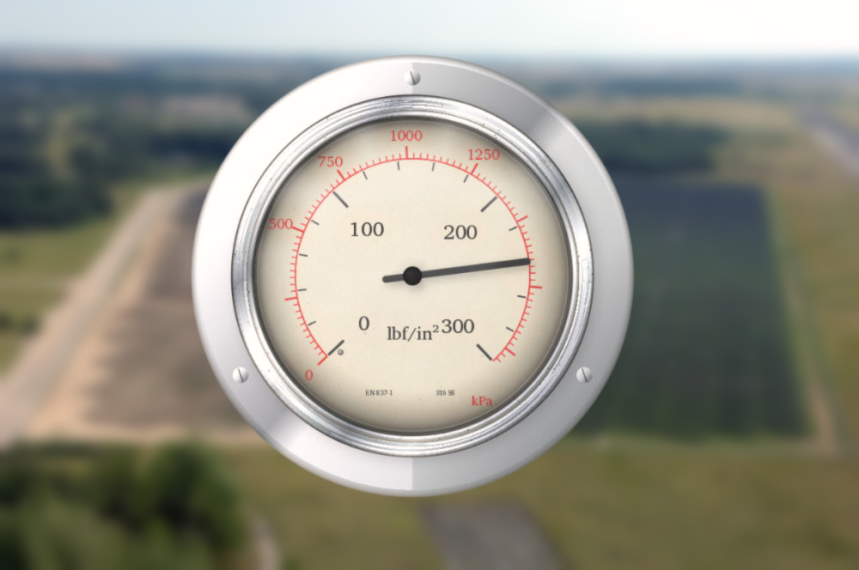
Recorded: 240; psi
